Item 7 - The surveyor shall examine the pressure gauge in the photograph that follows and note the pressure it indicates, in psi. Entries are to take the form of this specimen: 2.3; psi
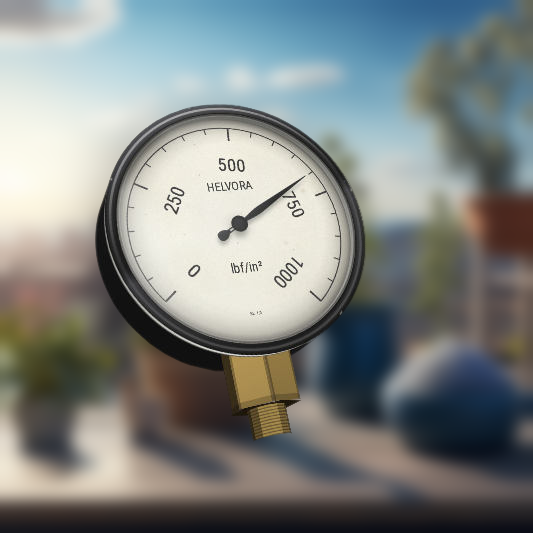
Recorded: 700; psi
